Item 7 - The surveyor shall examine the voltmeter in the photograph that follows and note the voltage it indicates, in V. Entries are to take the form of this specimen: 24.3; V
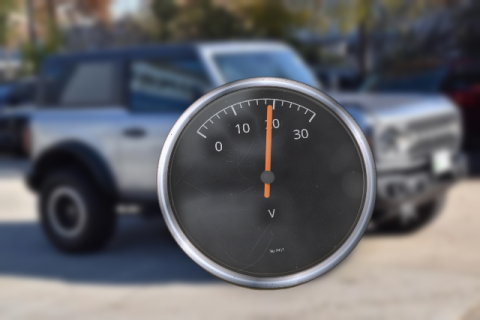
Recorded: 19; V
